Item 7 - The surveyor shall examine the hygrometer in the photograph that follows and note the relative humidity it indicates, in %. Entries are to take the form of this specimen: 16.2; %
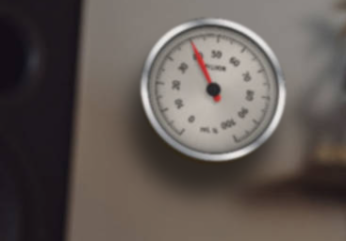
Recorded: 40; %
